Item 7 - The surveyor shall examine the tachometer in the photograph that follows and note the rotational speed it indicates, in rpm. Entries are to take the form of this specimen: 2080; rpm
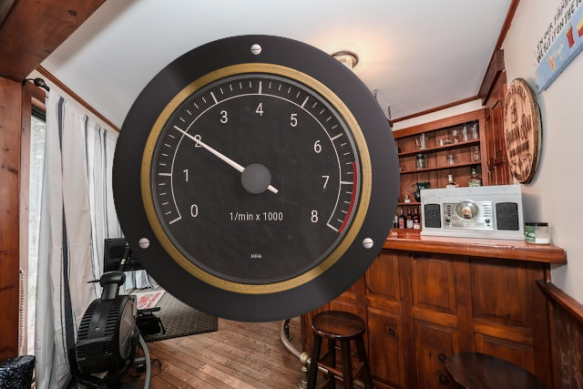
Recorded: 2000; rpm
